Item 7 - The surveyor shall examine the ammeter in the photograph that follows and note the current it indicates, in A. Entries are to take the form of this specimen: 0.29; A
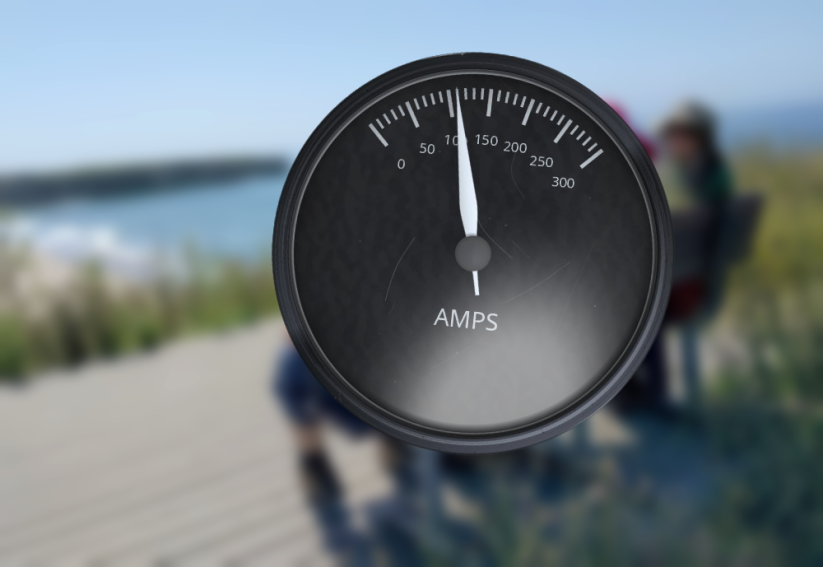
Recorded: 110; A
